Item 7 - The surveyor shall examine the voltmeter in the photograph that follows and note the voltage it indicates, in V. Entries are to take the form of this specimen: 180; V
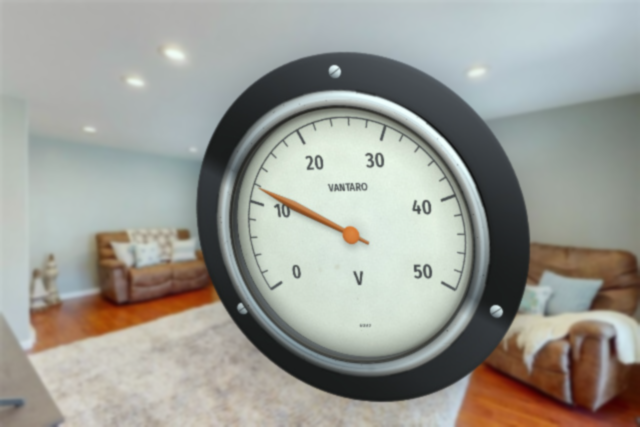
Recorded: 12; V
